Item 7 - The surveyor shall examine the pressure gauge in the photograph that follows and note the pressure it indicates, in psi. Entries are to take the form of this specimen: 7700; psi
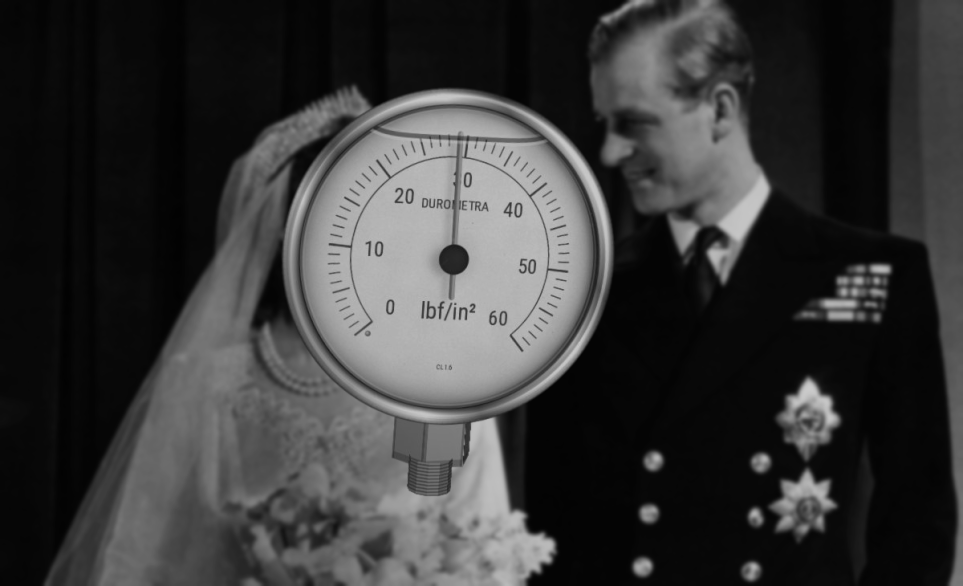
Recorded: 29; psi
